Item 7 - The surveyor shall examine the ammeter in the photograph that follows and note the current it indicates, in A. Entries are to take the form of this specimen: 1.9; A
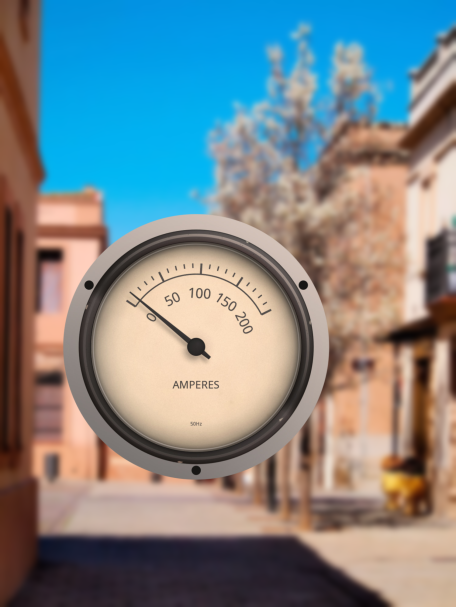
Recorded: 10; A
